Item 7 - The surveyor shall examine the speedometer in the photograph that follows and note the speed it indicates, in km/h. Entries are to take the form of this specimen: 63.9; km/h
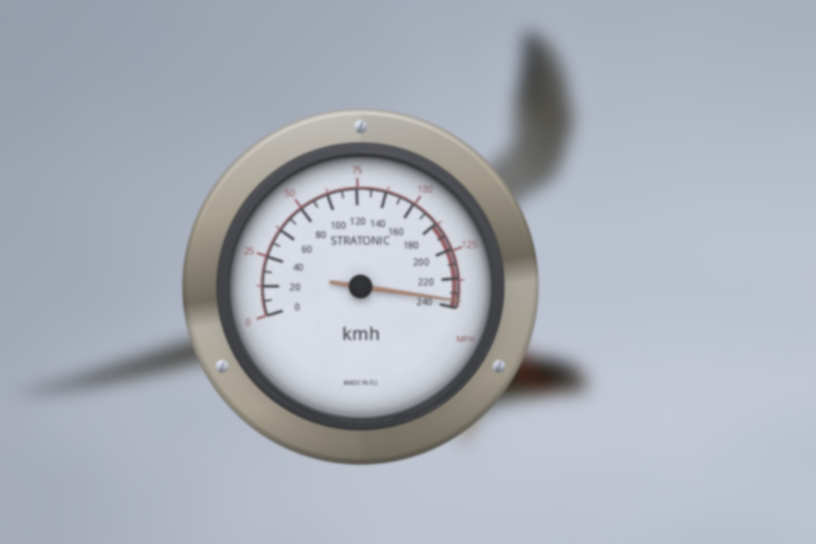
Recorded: 235; km/h
